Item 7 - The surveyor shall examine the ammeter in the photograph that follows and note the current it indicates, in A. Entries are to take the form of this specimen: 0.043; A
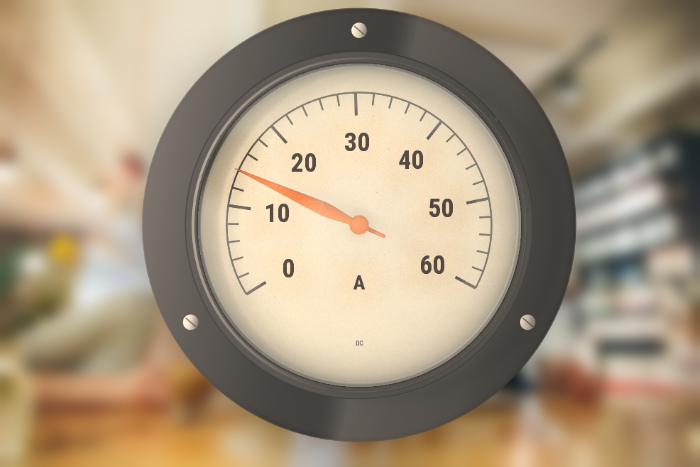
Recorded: 14; A
